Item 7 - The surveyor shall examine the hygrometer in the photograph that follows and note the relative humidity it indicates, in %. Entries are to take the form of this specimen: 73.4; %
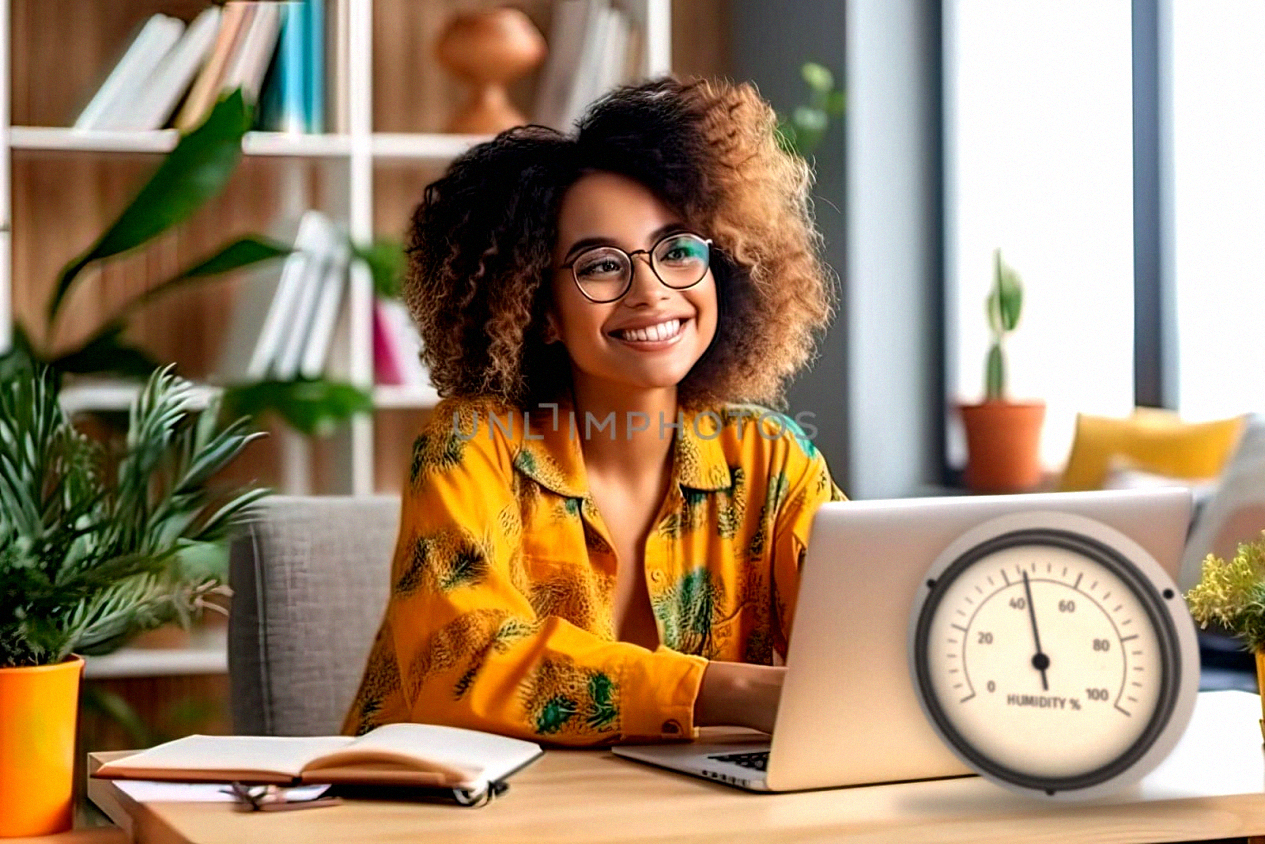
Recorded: 46; %
